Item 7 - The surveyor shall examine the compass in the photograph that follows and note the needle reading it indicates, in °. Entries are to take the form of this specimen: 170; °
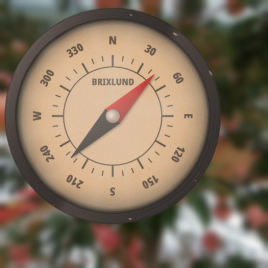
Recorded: 45; °
